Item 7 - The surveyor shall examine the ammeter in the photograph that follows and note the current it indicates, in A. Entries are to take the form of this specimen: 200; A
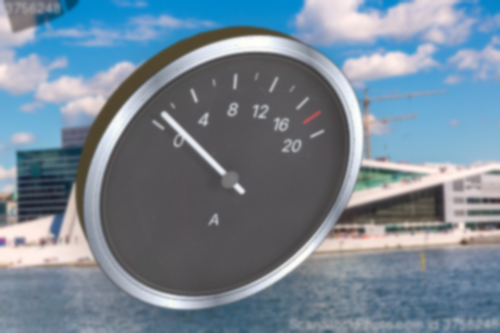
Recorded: 1; A
